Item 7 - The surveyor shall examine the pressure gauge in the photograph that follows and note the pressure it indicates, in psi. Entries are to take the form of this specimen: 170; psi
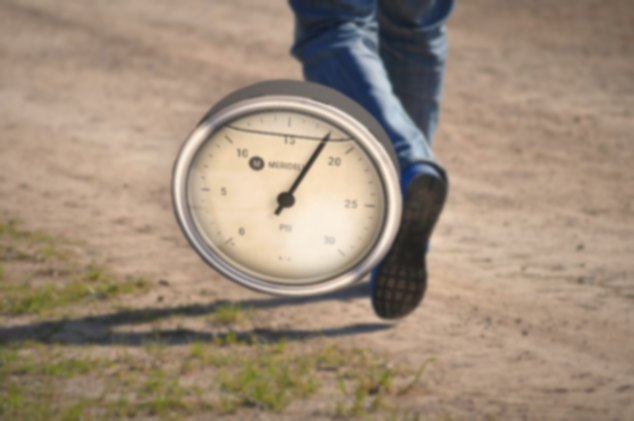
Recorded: 18; psi
